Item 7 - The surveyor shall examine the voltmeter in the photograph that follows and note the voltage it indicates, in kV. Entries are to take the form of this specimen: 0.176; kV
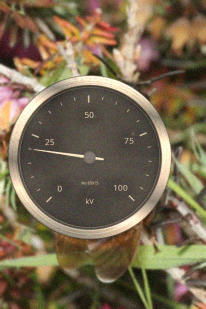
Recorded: 20; kV
